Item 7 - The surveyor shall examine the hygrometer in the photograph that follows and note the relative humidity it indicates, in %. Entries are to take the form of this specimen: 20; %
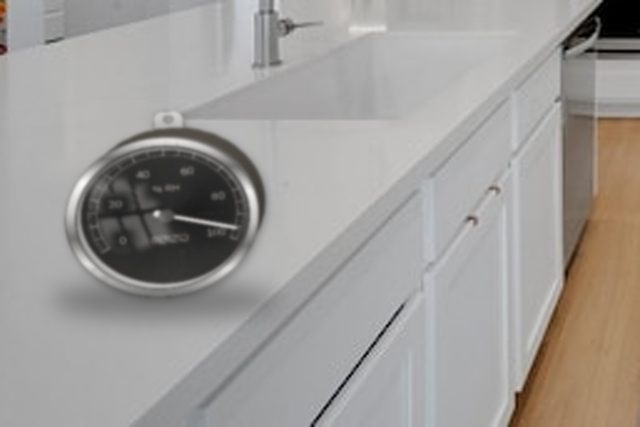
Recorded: 95; %
